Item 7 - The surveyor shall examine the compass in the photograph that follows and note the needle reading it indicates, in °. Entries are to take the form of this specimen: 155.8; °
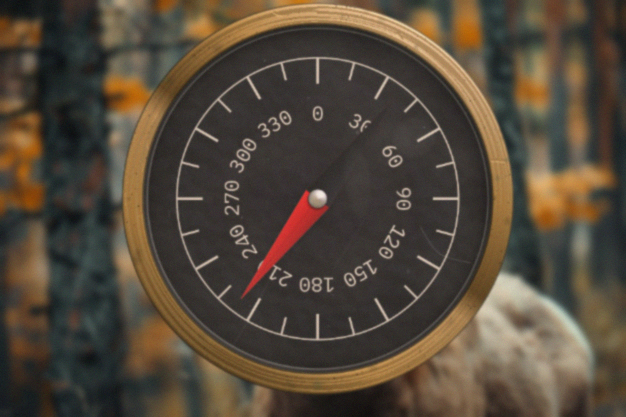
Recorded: 217.5; °
